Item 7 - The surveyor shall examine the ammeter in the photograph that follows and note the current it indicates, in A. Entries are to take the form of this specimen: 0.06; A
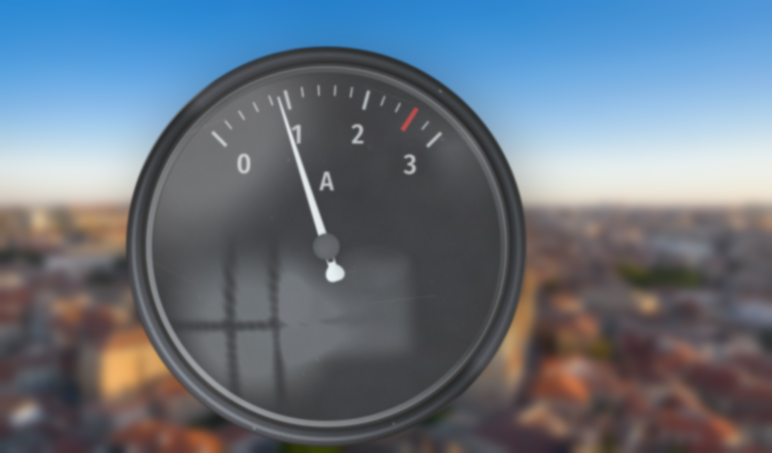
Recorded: 0.9; A
